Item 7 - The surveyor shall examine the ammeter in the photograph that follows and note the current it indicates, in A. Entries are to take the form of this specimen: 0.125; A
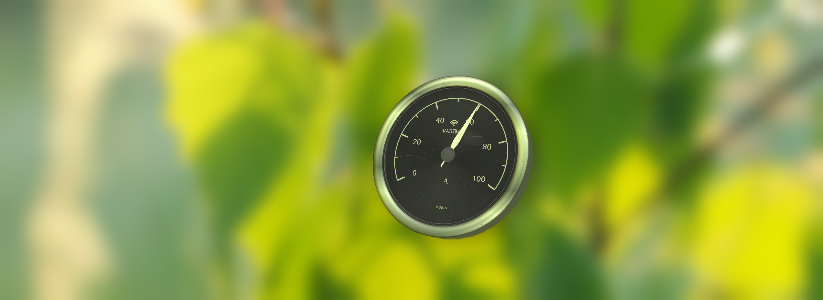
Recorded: 60; A
